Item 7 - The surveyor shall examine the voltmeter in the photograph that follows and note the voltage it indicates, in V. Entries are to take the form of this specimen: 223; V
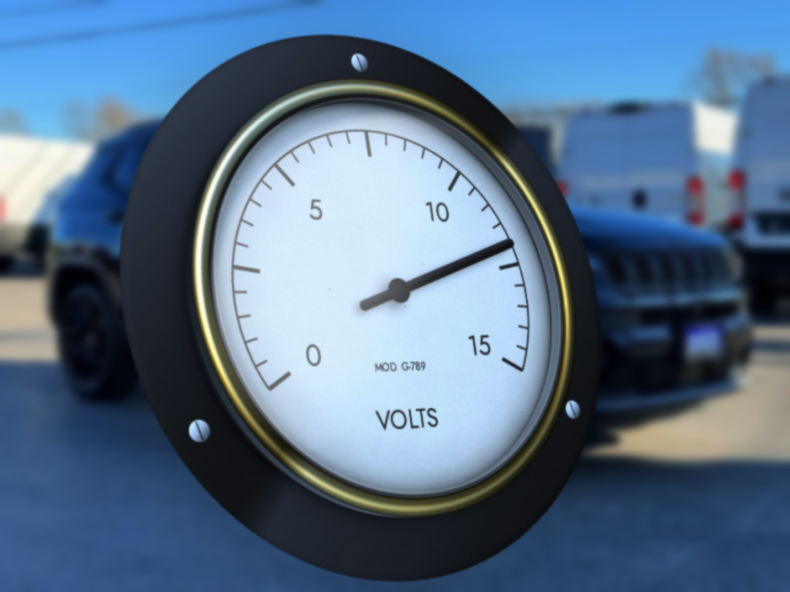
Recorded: 12; V
